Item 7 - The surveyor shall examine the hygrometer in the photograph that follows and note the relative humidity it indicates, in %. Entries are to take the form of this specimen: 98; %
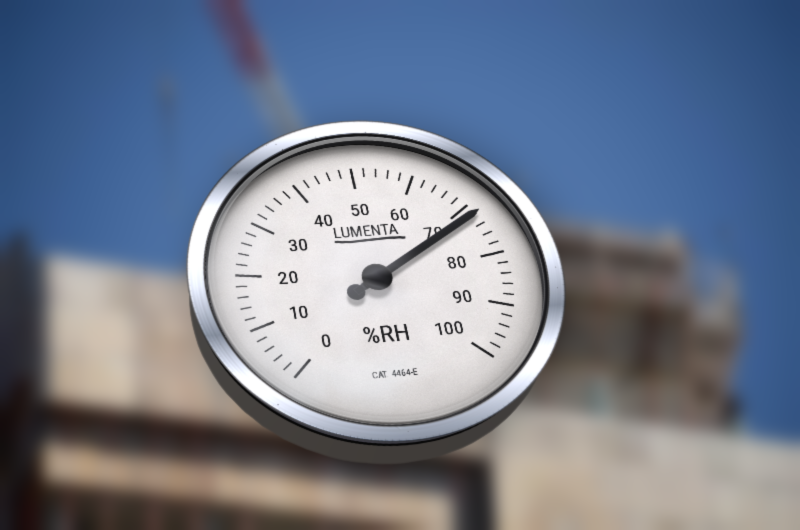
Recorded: 72; %
